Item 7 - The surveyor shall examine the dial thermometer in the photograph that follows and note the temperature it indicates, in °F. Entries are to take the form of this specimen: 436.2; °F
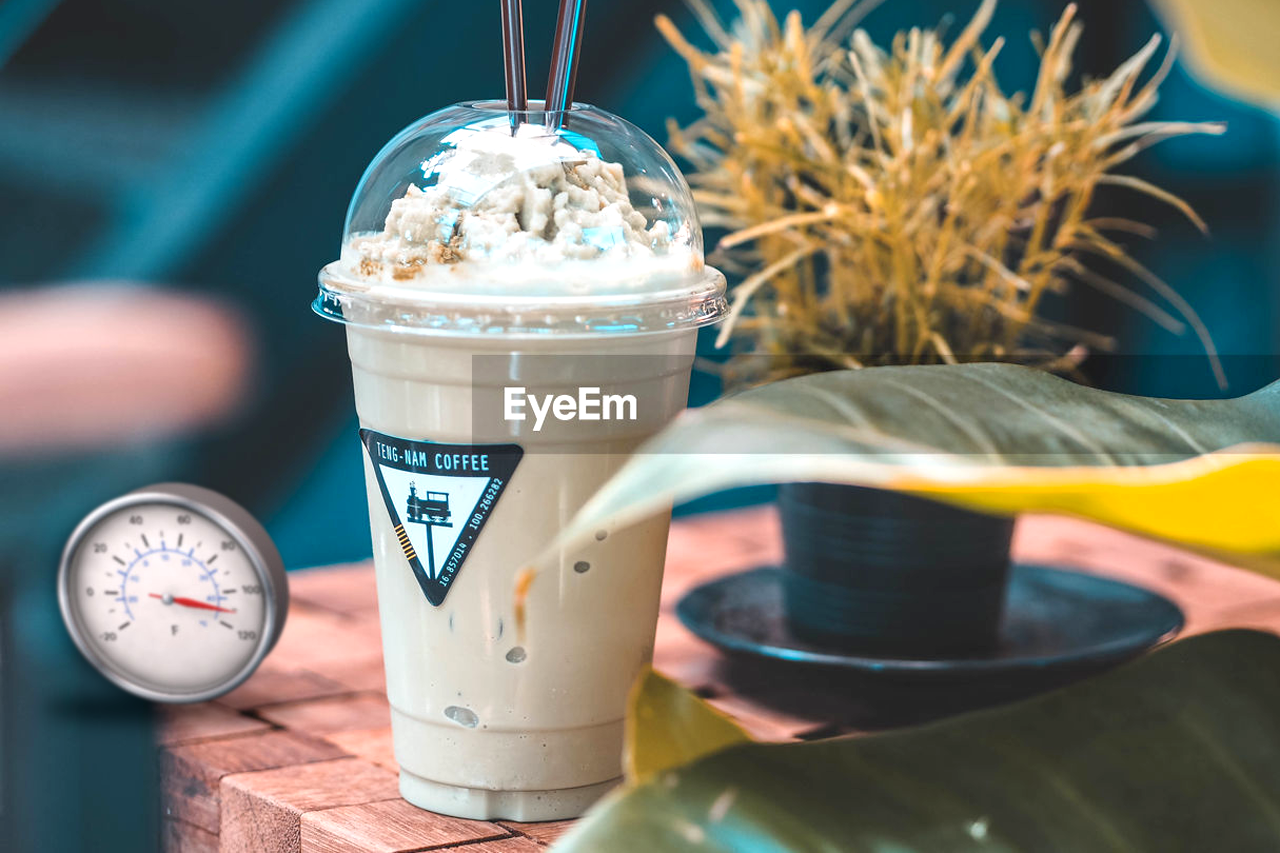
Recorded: 110; °F
